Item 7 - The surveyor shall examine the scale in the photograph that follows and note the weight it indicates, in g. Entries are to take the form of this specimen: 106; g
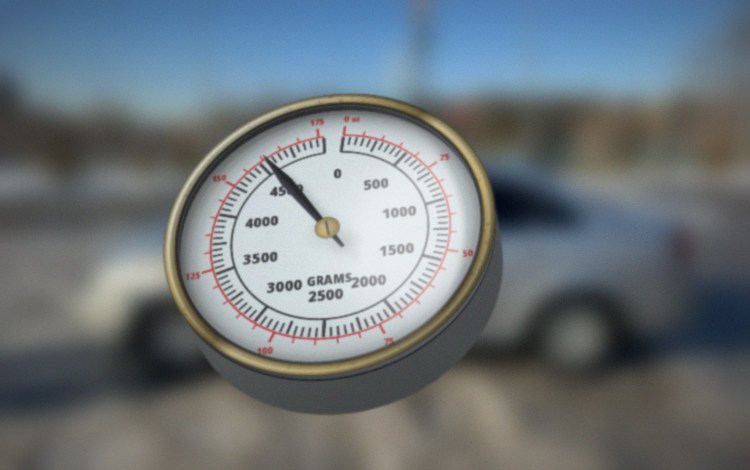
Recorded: 4550; g
